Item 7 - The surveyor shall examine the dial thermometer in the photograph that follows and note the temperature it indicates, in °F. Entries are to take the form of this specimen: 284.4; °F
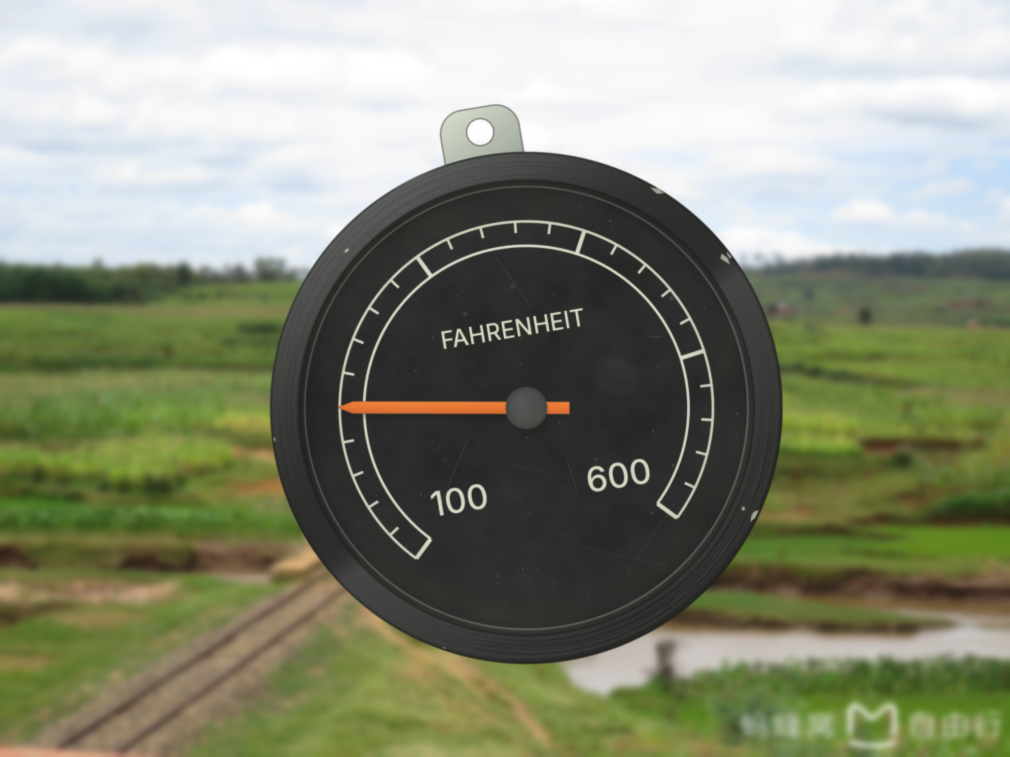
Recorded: 200; °F
